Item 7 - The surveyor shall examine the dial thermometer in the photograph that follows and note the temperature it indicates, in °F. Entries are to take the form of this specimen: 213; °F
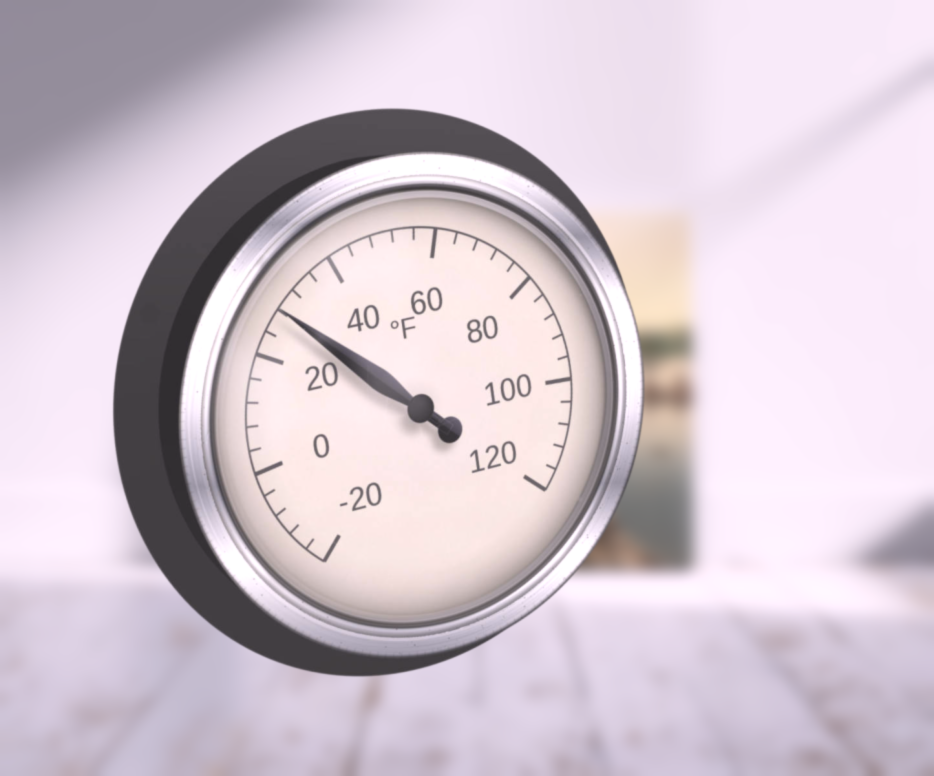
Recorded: 28; °F
